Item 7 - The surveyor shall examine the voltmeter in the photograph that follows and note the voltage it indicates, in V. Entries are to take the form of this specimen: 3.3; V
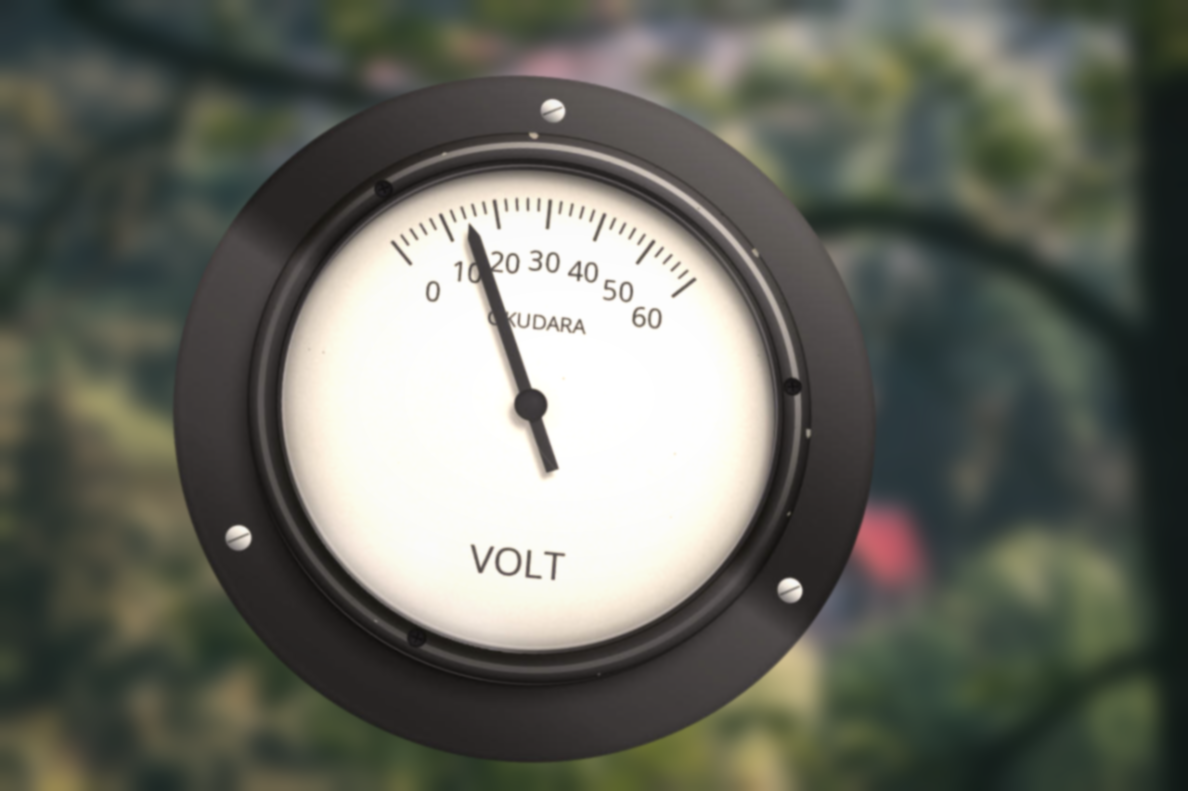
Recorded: 14; V
